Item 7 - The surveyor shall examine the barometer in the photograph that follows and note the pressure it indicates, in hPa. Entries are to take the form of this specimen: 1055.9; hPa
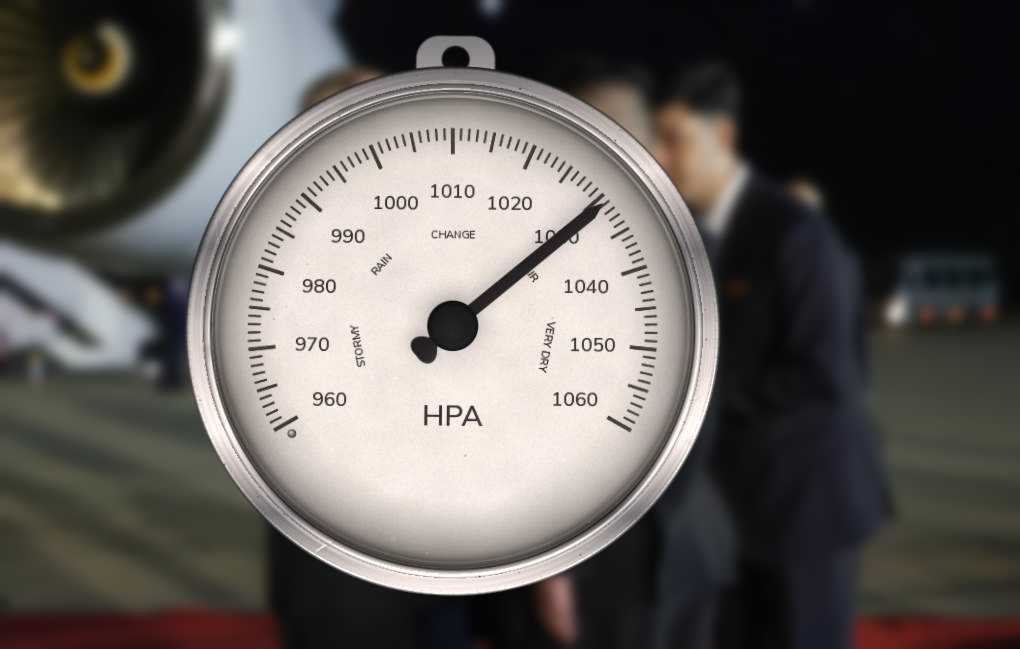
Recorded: 1031; hPa
